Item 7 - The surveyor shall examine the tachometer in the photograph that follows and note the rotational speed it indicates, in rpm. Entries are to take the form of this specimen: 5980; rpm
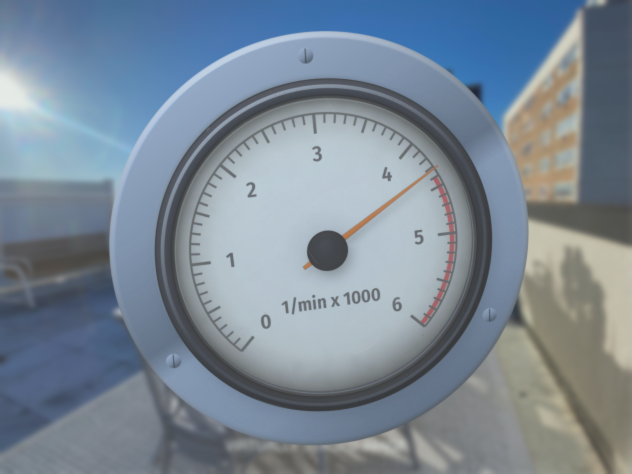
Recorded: 4300; rpm
